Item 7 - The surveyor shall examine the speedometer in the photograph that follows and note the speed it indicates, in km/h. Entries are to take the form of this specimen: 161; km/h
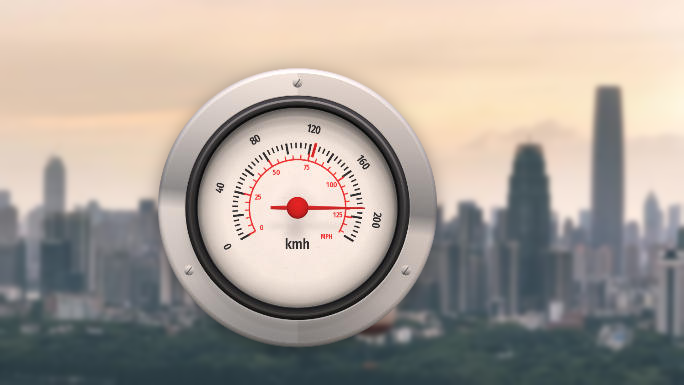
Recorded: 192; km/h
